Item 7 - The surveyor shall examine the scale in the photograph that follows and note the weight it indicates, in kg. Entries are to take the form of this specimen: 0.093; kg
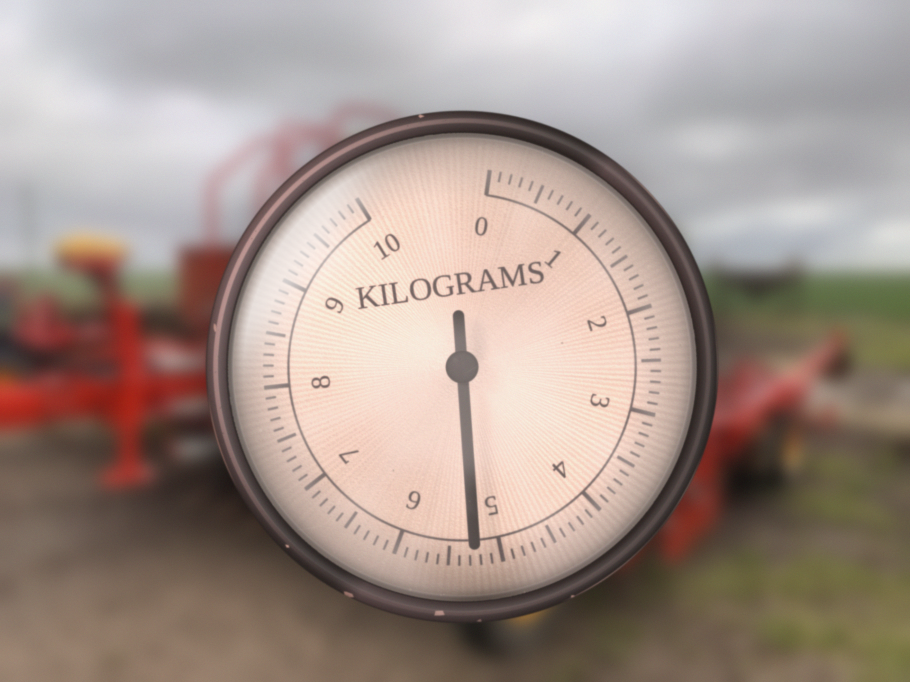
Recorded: 5.25; kg
